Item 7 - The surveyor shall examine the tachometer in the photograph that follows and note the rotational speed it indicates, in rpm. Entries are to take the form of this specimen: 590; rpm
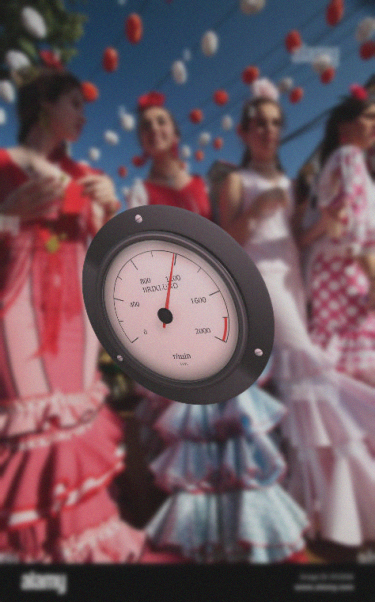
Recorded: 1200; rpm
